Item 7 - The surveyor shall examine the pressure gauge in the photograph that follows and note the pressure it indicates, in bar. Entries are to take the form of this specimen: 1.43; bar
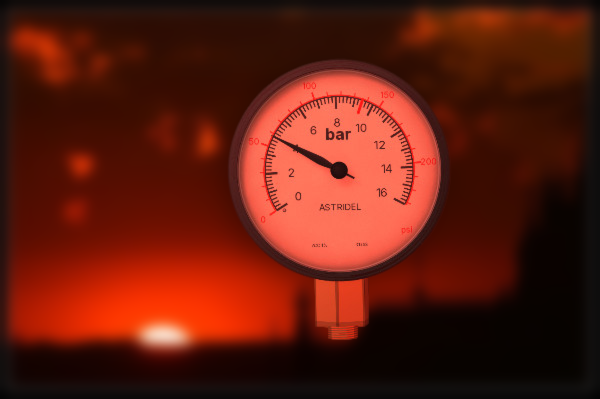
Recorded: 4; bar
